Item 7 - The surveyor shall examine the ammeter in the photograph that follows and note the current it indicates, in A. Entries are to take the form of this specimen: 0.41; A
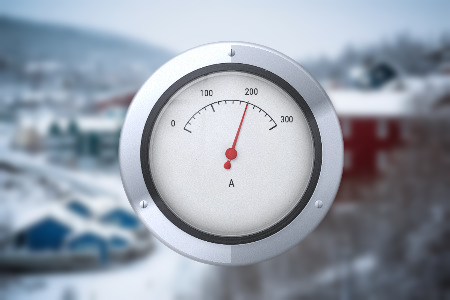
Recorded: 200; A
